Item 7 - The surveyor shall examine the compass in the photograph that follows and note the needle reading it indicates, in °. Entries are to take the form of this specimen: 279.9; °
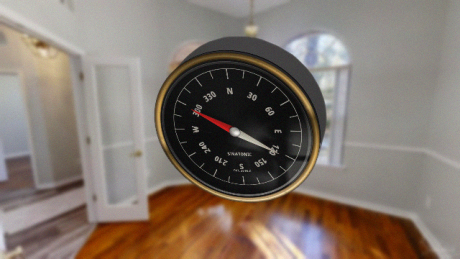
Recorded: 300; °
